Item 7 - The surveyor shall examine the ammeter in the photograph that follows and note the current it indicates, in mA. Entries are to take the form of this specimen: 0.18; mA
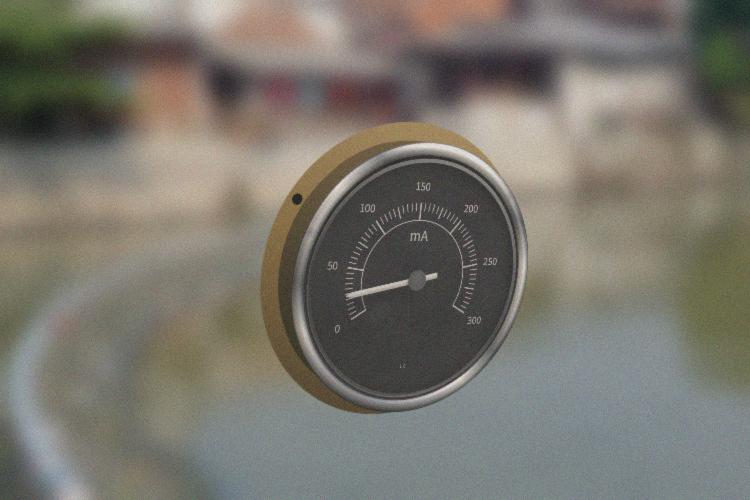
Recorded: 25; mA
